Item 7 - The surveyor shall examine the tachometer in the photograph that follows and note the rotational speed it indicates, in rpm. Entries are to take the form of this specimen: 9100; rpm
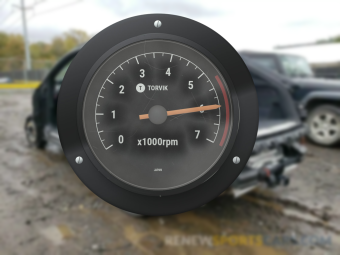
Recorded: 6000; rpm
